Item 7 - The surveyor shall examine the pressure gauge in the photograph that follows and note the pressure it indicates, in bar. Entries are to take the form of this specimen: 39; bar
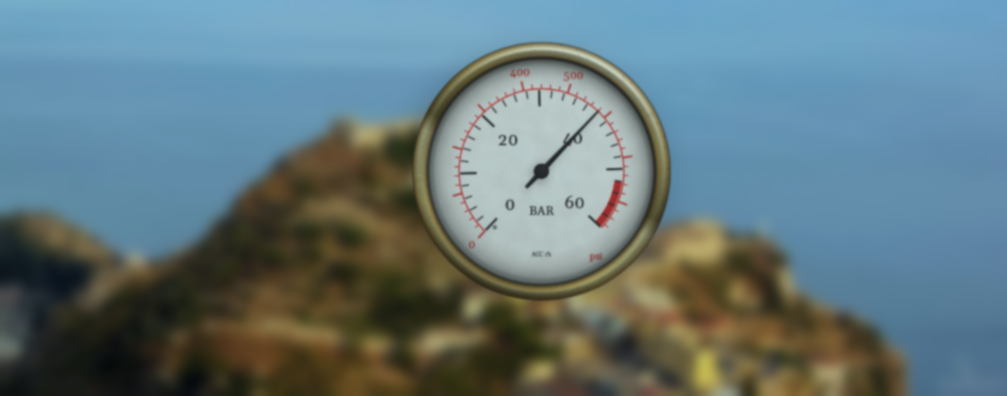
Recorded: 40; bar
